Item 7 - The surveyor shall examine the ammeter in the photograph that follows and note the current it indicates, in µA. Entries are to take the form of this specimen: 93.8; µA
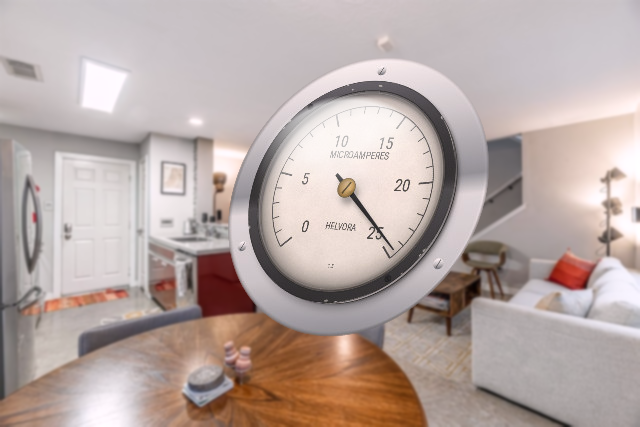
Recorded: 24.5; µA
